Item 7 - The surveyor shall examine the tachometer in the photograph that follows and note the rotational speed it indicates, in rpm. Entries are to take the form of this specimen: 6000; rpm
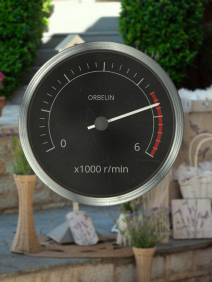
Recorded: 4700; rpm
